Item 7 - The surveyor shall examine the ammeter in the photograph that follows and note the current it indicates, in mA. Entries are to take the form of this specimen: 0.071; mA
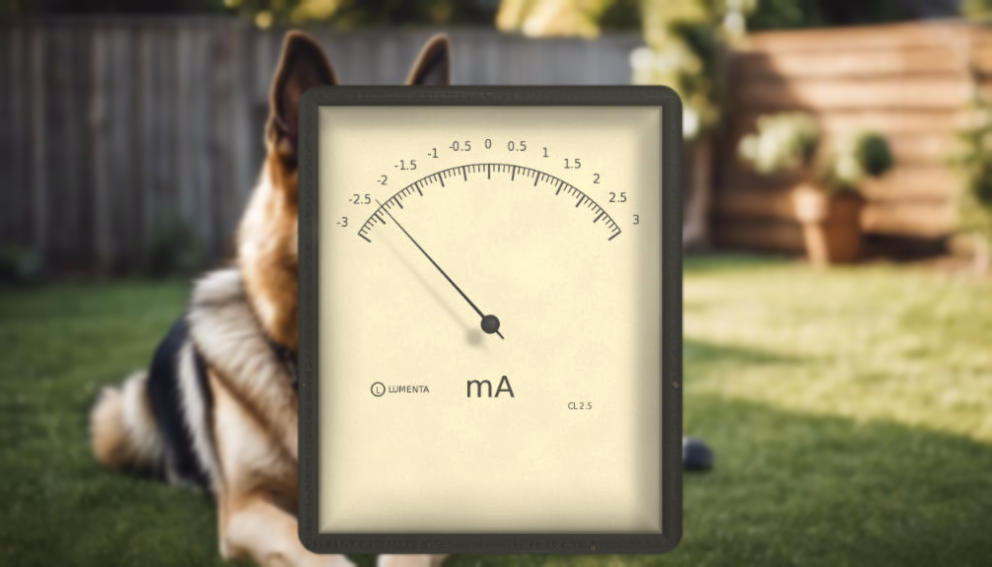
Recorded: -2.3; mA
